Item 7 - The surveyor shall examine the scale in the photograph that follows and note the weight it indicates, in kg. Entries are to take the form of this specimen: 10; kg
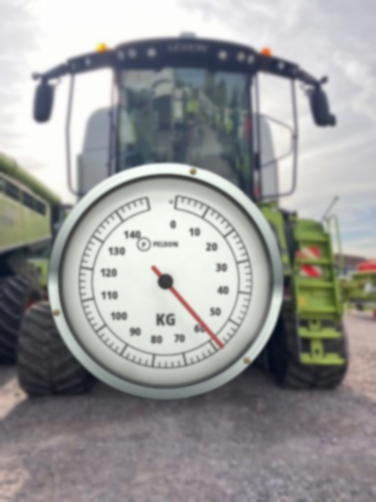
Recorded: 58; kg
